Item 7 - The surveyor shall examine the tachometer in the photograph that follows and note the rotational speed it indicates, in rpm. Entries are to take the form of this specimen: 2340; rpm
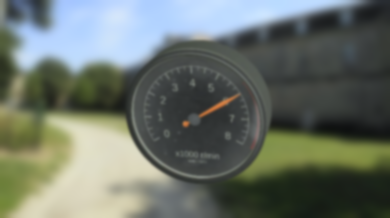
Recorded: 6000; rpm
